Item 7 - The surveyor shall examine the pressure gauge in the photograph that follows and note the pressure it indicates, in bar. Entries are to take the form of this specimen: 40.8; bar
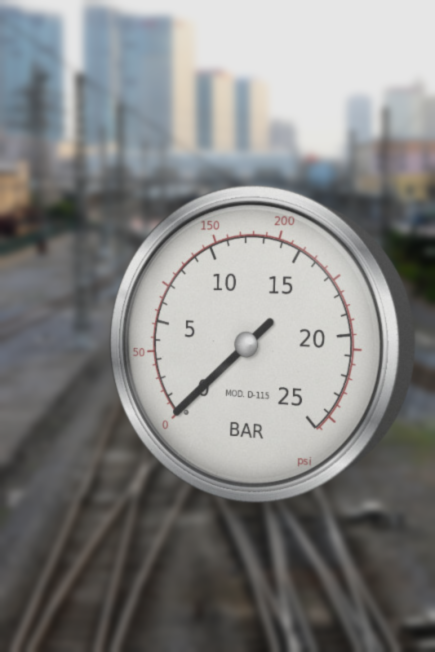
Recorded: 0; bar
